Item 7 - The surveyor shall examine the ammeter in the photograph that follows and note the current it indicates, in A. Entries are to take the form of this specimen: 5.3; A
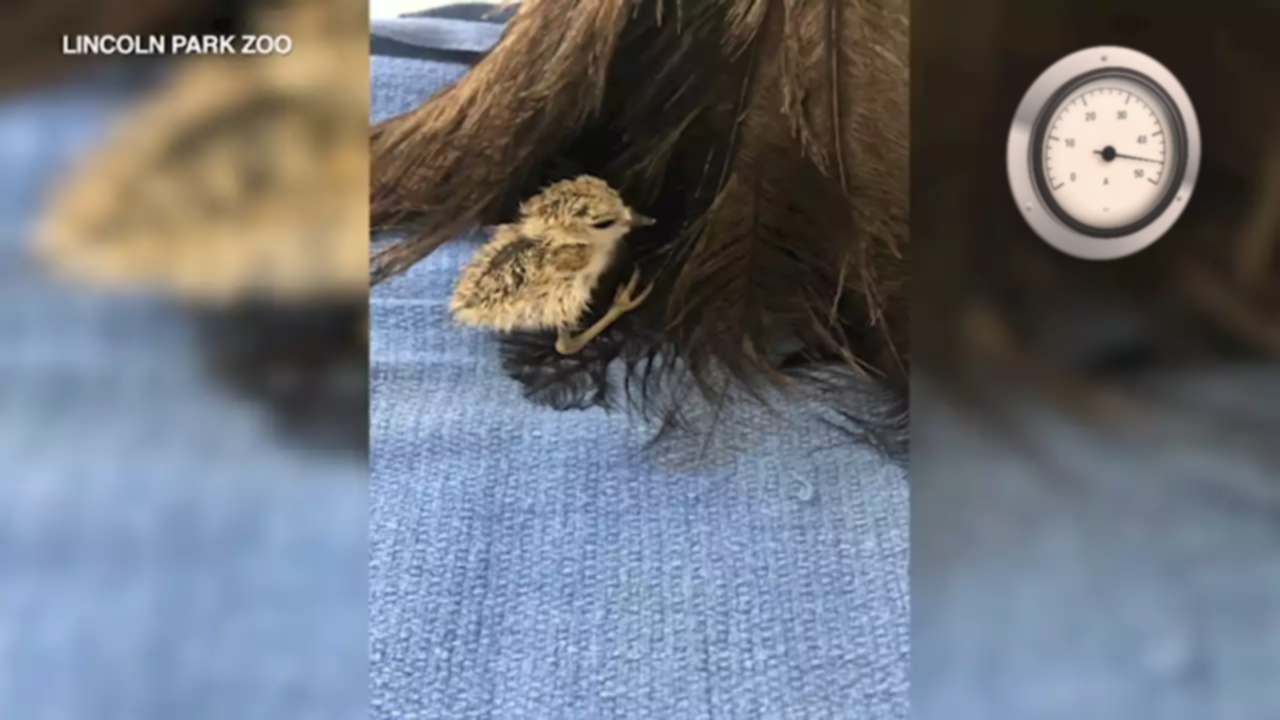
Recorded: 46; A
